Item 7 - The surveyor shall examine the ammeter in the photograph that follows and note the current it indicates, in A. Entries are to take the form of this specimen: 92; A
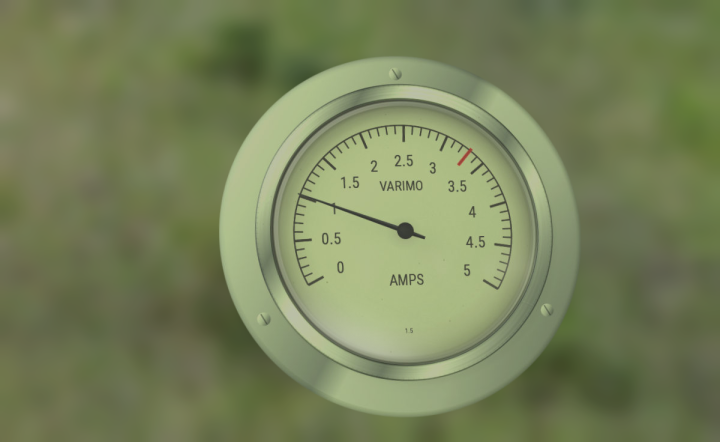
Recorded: 1; A
